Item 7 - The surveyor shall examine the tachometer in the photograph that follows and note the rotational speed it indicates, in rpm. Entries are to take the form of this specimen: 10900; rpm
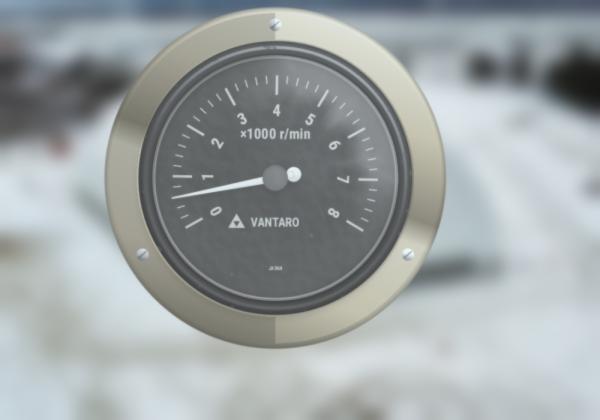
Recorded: 600; rpm
